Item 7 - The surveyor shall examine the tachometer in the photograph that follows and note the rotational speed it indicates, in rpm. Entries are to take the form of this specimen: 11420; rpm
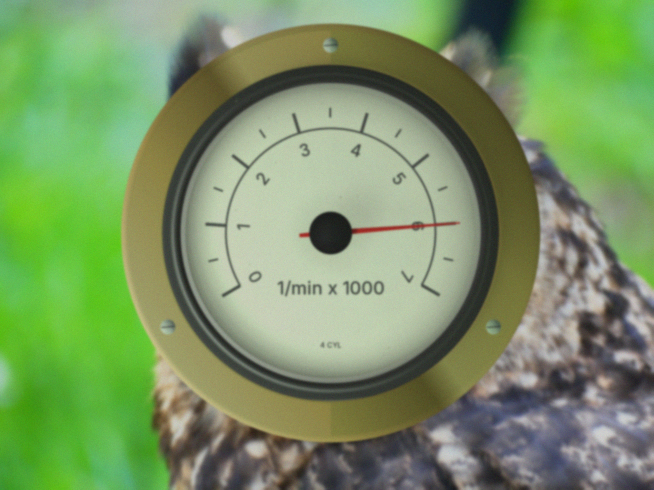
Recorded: 6000; rpm
